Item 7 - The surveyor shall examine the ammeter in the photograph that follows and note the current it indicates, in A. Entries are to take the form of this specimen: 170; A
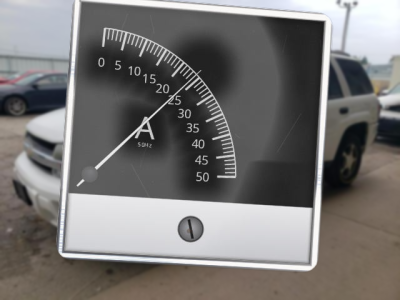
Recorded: 24; A
